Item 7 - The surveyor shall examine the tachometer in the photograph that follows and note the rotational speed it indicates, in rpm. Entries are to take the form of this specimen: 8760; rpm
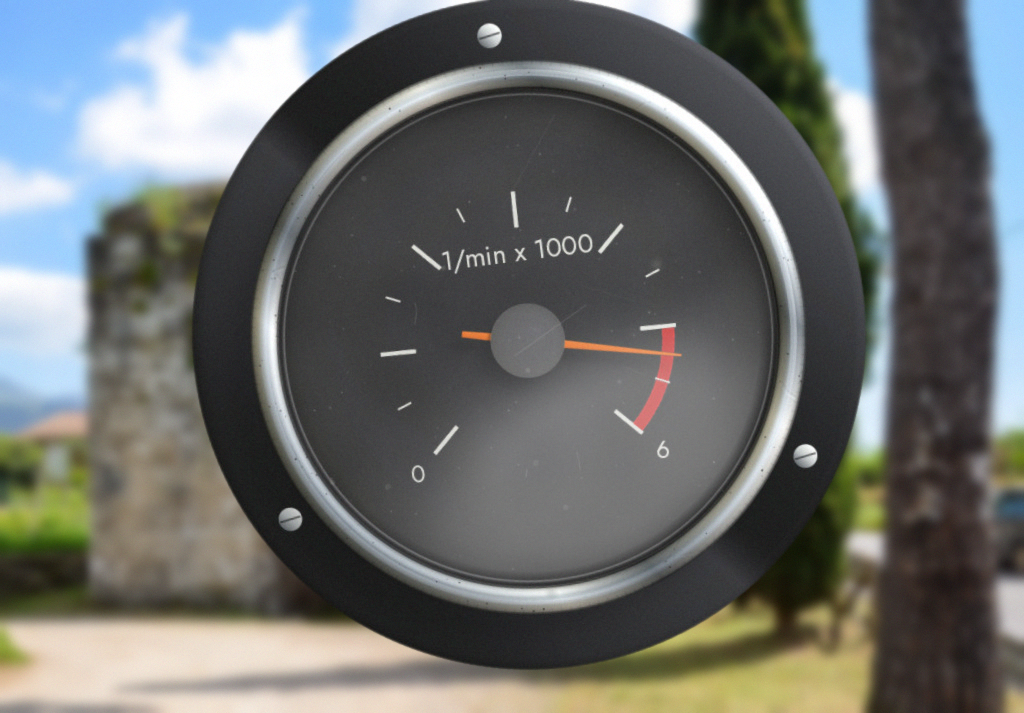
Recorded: 5250; rpm
